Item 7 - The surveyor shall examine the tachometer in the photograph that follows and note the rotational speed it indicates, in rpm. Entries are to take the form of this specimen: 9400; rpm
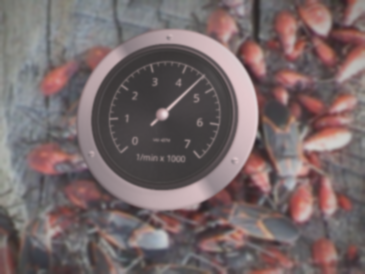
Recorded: 4600; rpm
